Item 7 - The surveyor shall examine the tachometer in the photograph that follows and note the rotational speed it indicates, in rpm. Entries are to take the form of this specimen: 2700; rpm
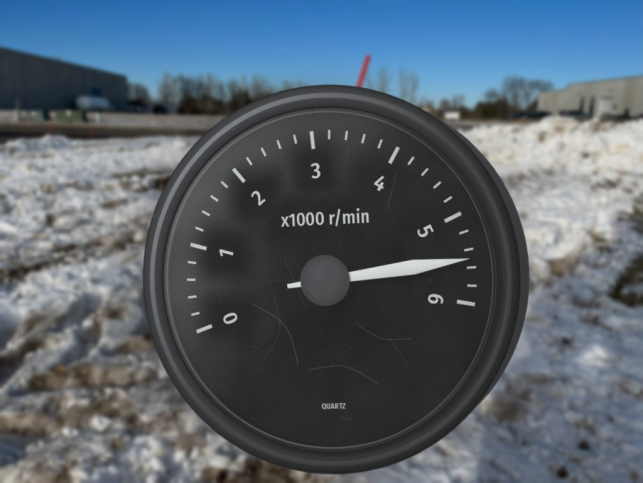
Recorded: 5500; rpm
